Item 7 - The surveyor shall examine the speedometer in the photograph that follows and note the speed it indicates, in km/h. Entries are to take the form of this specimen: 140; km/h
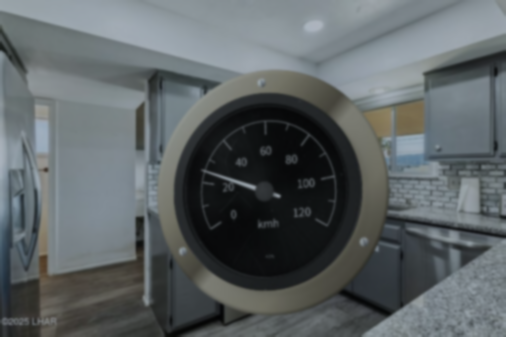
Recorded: 25; km/h
